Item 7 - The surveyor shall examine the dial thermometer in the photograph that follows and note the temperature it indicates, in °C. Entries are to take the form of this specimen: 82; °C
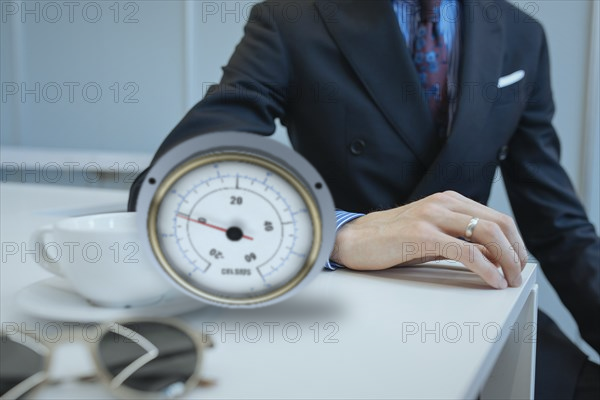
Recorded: 0; °C
